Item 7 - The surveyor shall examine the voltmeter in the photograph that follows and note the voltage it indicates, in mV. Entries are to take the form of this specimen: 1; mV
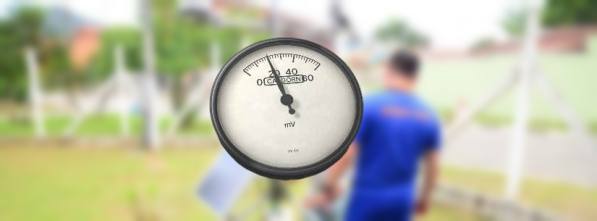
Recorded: 20; mV
